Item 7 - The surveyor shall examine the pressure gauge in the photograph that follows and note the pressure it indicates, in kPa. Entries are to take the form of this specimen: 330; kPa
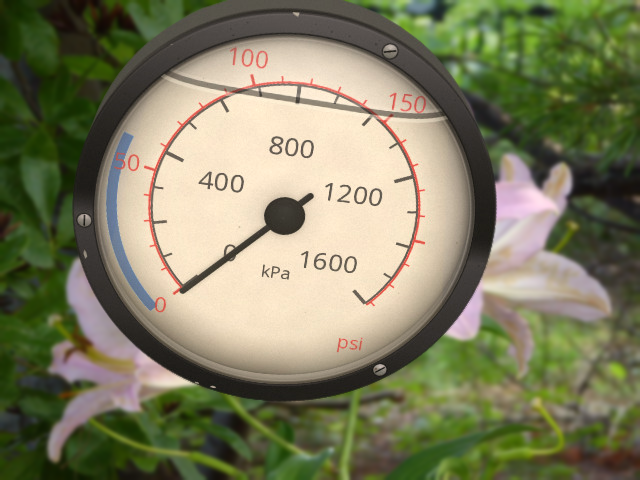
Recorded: 0; kPa
